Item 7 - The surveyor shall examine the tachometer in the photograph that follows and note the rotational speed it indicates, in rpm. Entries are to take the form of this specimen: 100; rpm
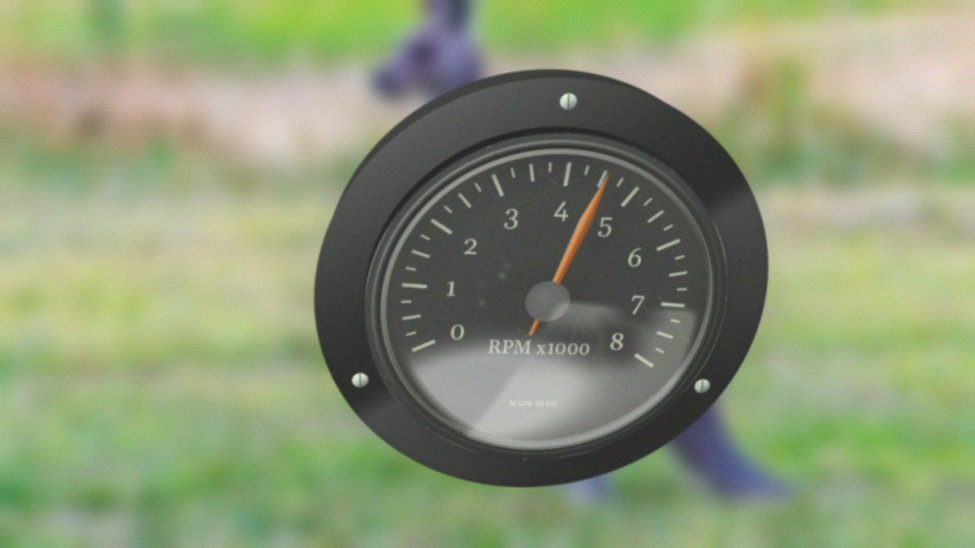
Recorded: 4500; rpm
